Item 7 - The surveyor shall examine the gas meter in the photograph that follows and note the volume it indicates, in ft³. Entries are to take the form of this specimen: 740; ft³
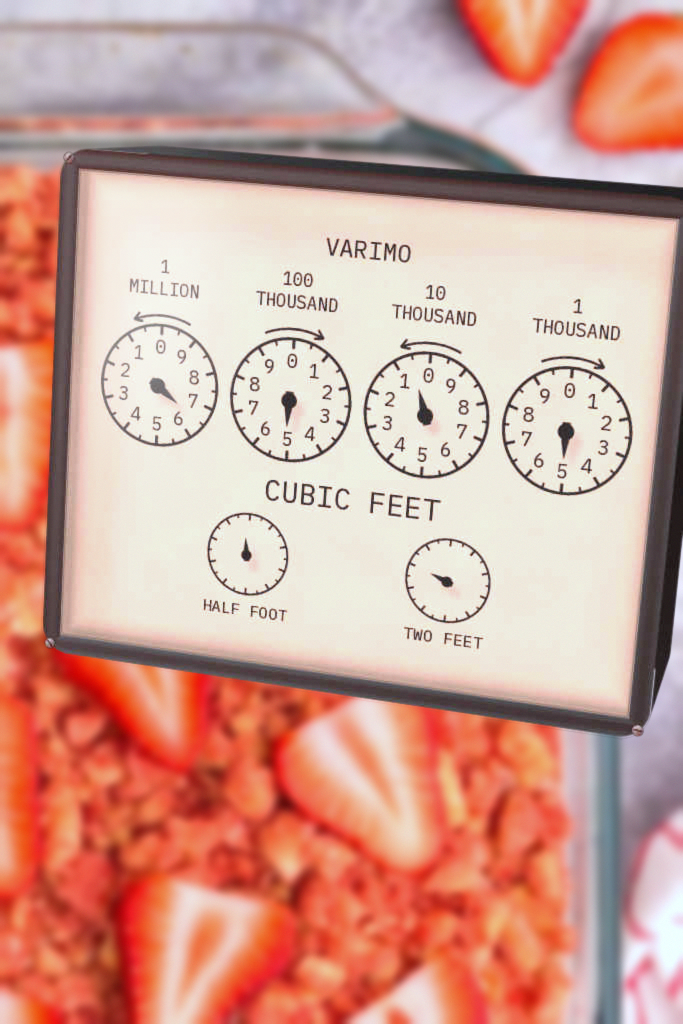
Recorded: 650500; ft³
